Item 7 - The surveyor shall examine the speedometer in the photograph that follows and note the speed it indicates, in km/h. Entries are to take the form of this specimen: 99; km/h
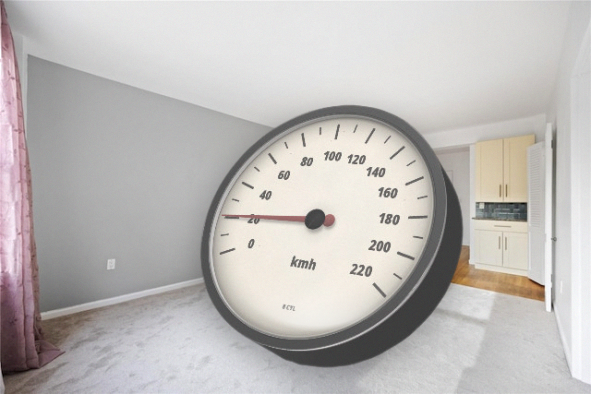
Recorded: 20; km/h
